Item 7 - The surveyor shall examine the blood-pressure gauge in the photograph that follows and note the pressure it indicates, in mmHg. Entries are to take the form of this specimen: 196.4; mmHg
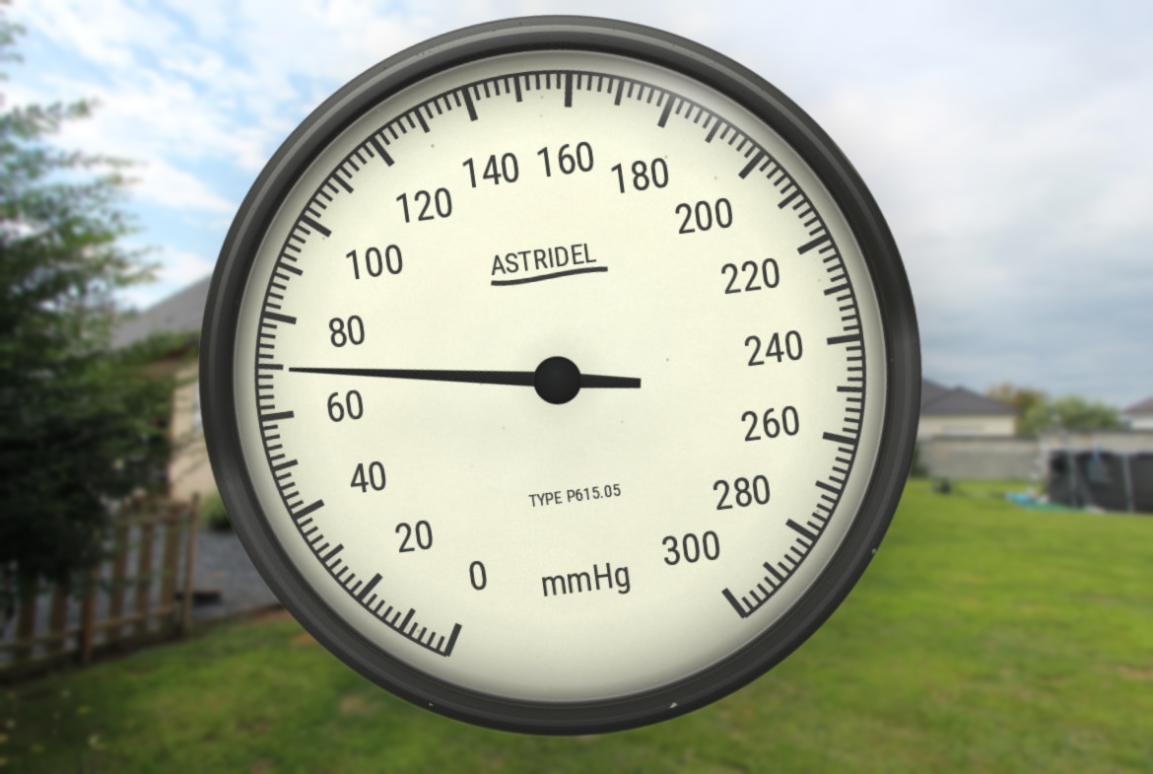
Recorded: 70; mmHg
